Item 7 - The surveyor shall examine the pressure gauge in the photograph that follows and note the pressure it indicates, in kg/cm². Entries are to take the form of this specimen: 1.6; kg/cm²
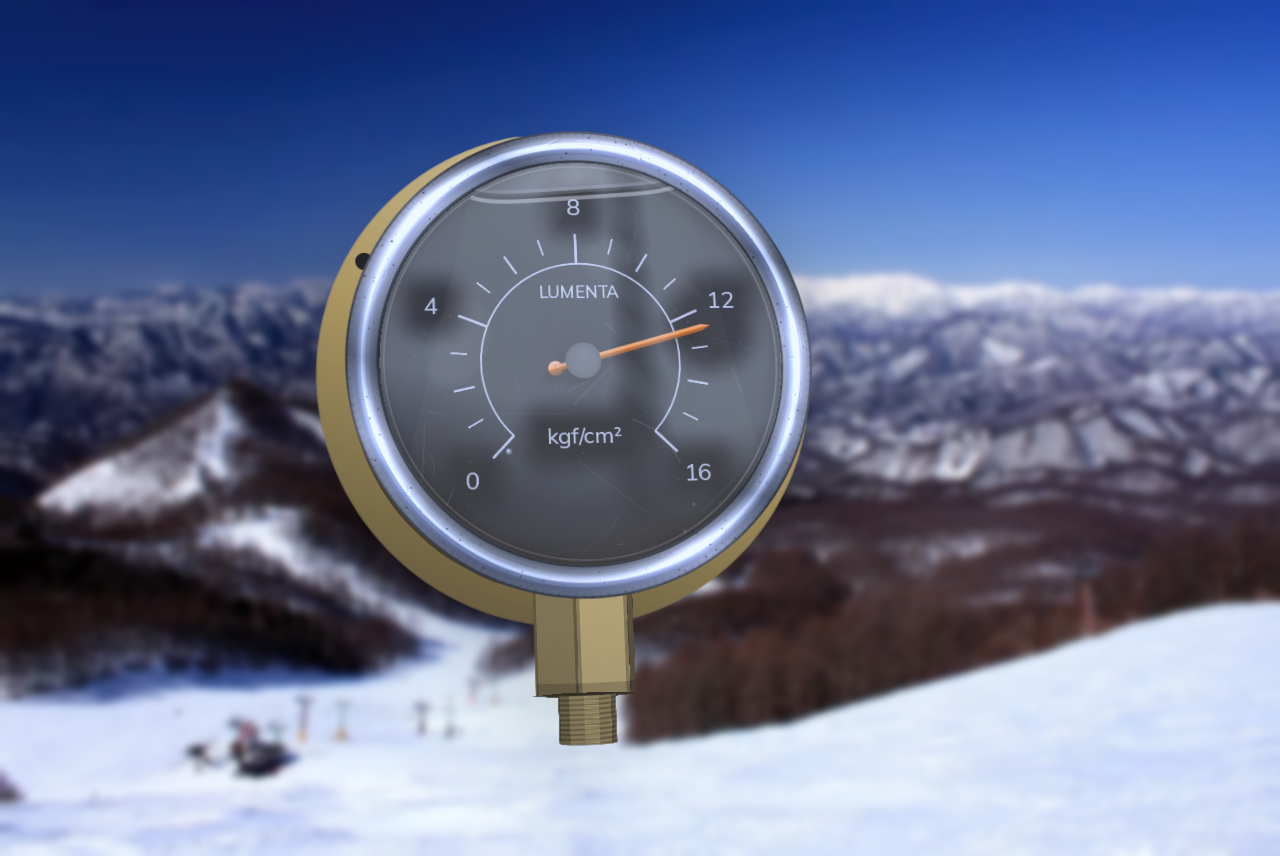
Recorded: 12.5; kg/cm²
